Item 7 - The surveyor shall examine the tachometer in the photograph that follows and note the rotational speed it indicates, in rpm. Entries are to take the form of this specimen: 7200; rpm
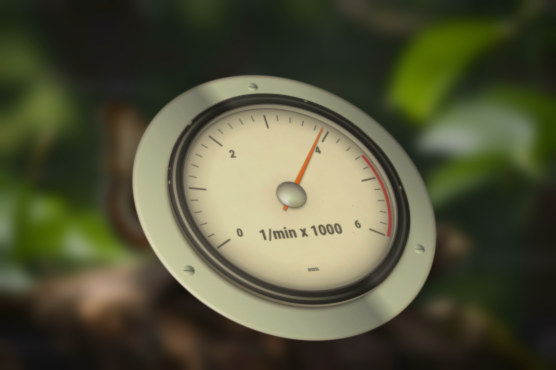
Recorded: 3900; rpm
